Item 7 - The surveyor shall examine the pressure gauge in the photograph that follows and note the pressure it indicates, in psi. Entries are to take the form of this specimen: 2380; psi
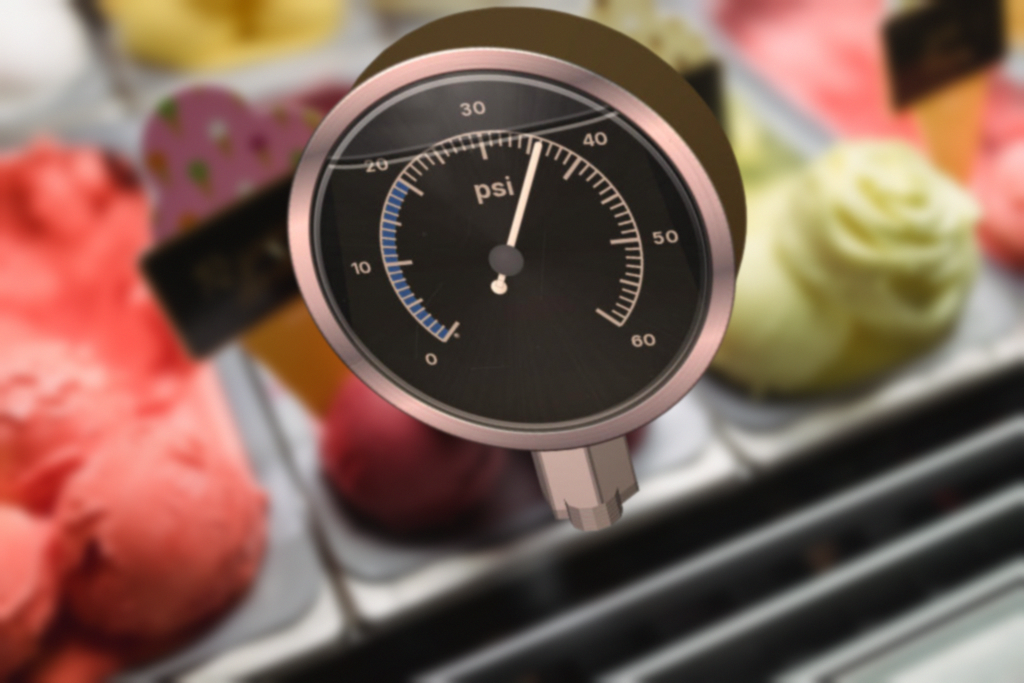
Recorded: 36; psi
